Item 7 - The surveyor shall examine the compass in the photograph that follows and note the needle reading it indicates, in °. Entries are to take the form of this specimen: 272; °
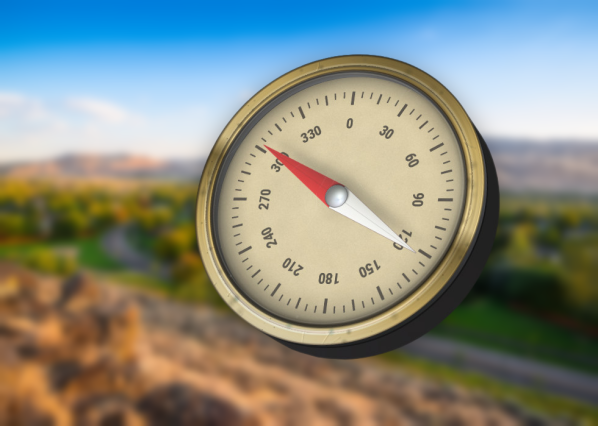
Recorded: 302.5; °
